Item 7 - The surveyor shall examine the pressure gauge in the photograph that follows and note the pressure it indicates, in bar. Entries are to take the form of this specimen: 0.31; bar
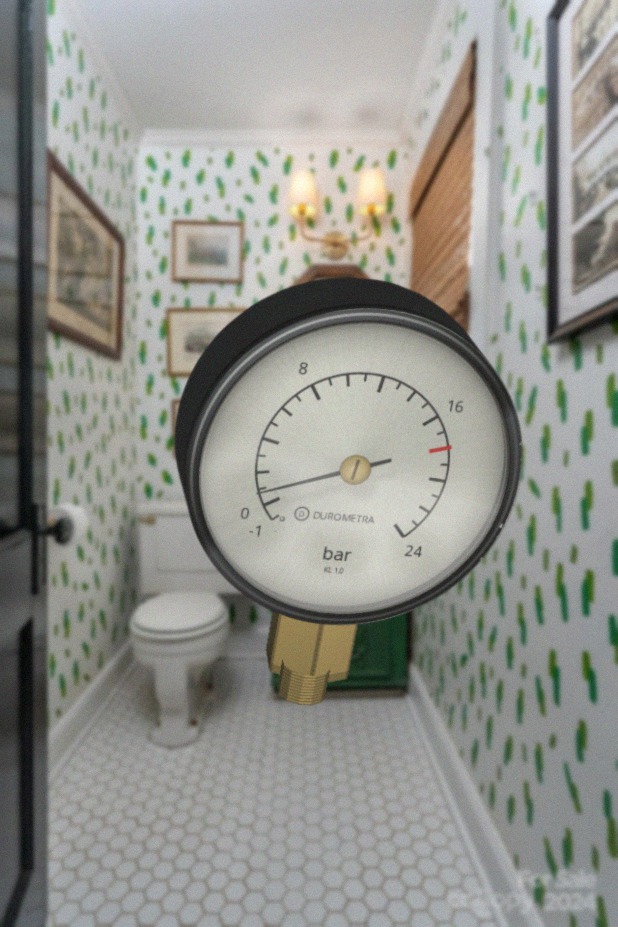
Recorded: 1; bar
